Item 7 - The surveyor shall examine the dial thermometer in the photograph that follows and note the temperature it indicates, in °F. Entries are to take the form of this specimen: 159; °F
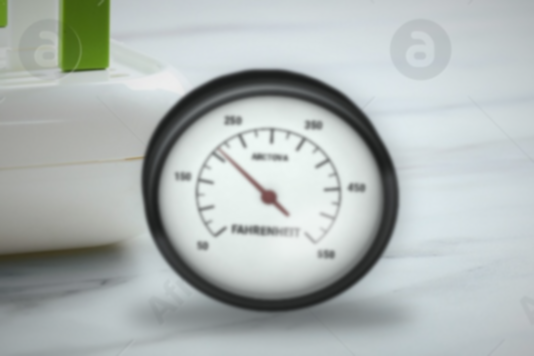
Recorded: 212.5; °F
